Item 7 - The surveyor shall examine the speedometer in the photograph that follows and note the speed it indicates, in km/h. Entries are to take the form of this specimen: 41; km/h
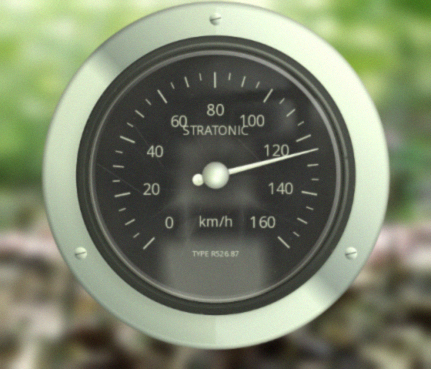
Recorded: 125; km/h
